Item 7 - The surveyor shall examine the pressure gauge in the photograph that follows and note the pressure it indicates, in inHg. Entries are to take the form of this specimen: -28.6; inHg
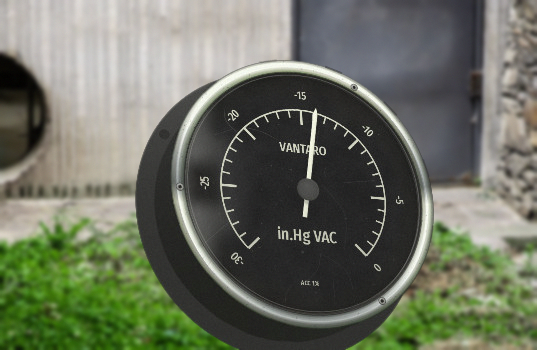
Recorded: -14; inHg
